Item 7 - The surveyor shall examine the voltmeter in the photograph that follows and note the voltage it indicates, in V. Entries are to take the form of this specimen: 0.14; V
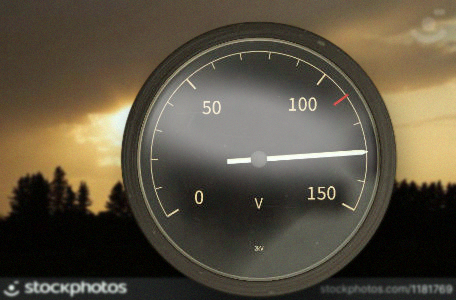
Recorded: 130; V
